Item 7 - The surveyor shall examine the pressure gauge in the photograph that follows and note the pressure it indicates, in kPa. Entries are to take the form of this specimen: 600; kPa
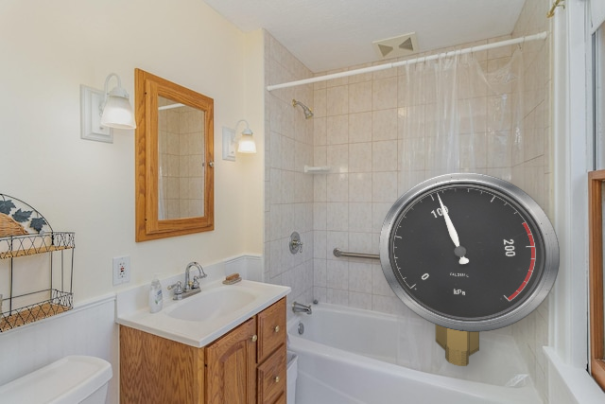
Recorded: 105; kPa
